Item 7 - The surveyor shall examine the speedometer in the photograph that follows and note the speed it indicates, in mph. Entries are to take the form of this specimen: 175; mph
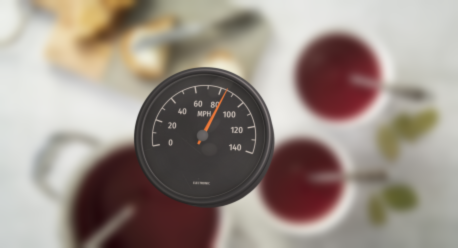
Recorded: 85; mph
